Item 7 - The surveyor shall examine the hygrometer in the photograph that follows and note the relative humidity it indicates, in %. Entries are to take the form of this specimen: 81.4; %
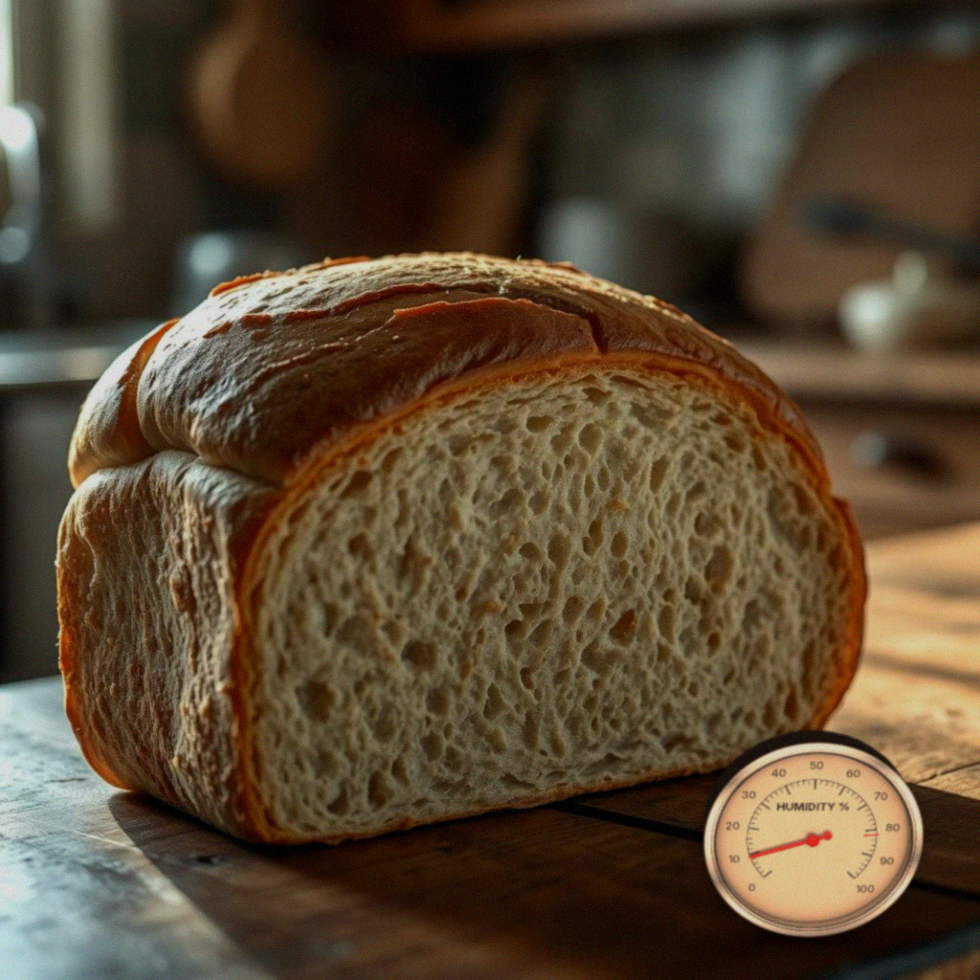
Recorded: 10; %
